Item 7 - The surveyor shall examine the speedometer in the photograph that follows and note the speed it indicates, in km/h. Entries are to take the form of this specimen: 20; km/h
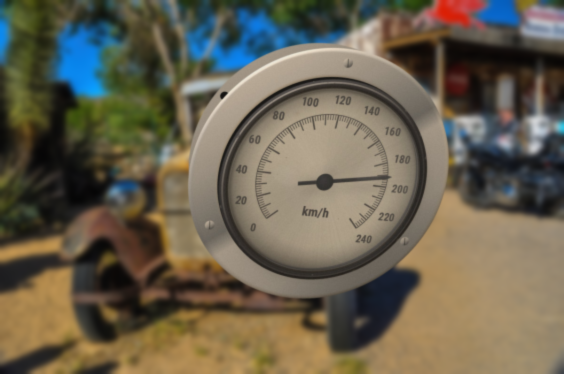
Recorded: 190; km/h
